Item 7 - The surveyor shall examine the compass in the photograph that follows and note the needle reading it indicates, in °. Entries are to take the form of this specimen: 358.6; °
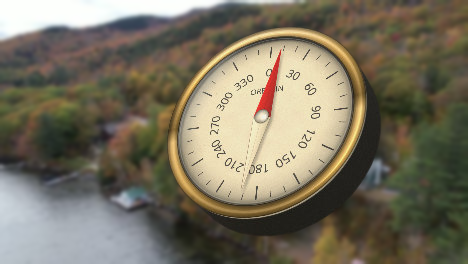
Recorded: 10; °
